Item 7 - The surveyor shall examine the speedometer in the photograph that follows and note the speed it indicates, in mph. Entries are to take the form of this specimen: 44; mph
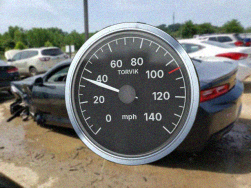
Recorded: 35; mph
